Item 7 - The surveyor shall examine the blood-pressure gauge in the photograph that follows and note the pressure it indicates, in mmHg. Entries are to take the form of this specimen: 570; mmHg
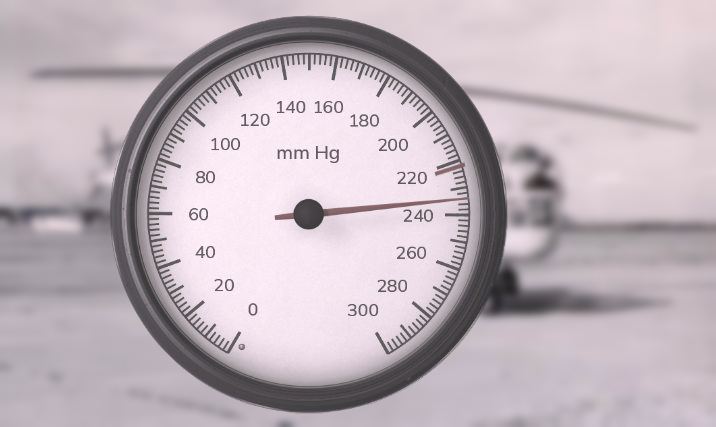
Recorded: 234; mmHg
